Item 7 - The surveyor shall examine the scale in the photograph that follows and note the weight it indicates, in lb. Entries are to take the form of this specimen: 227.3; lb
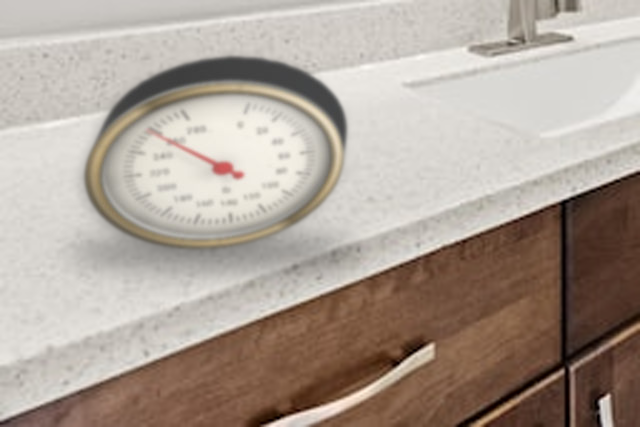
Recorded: 260; lb
